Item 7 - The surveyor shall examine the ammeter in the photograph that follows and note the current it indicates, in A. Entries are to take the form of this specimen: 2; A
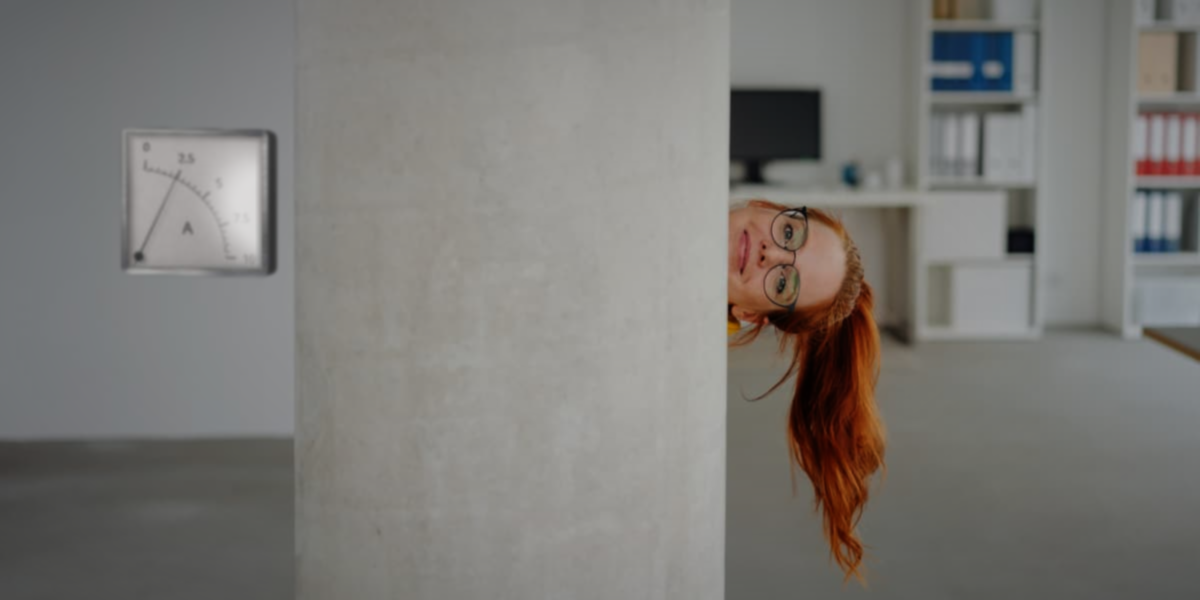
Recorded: 2.5; A
